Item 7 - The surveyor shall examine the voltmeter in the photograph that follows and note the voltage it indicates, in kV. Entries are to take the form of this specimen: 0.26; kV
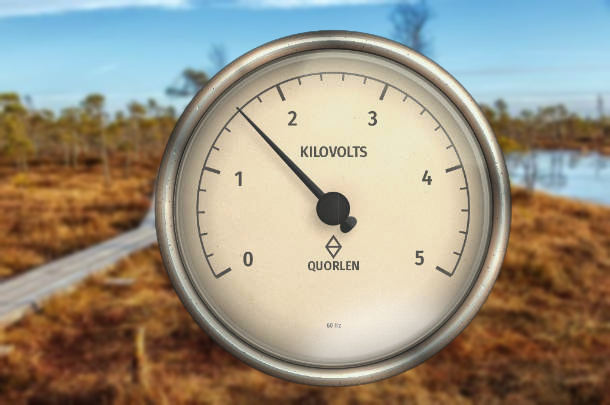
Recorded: 1.6; kV
